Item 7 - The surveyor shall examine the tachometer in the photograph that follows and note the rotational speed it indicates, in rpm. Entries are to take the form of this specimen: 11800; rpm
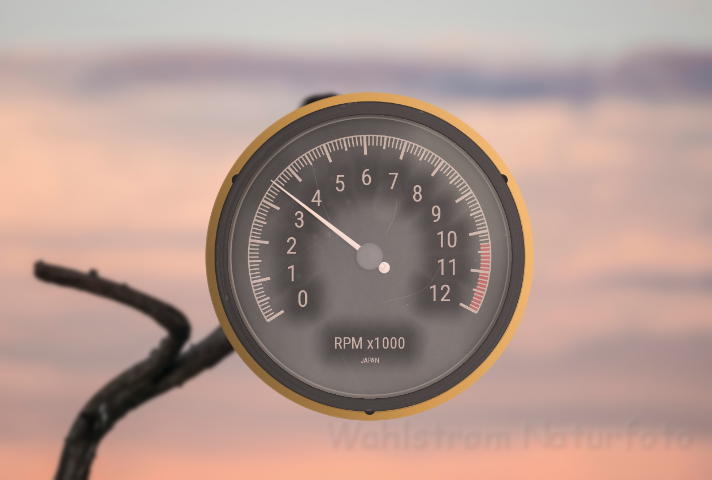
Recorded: 3500; rpm
